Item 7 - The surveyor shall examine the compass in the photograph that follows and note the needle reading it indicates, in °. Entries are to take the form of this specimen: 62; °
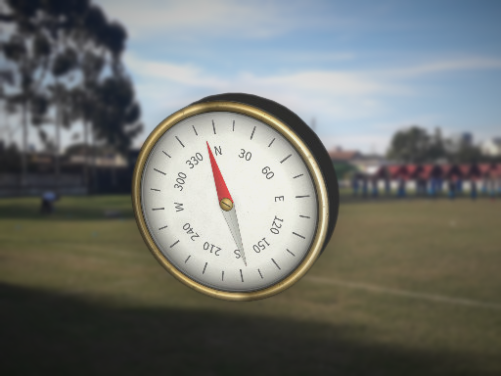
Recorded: 352.5; °
